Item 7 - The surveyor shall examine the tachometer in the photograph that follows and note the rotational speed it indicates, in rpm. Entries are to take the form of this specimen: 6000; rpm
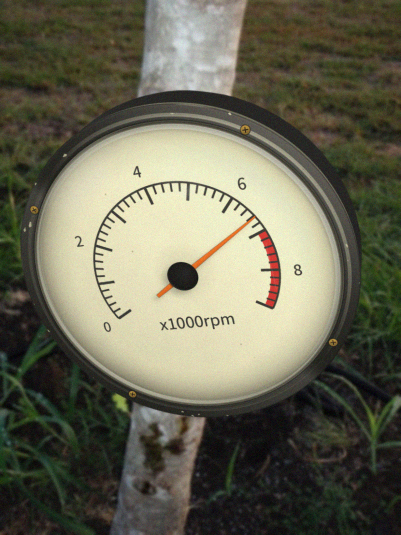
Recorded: 6600; rpm
